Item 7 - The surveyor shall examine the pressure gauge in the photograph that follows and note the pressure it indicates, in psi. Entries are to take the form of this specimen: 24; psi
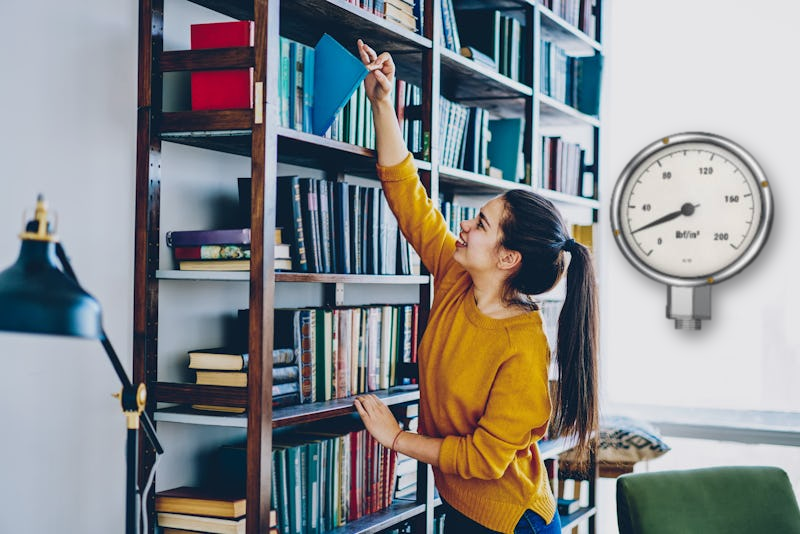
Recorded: 20; psi
